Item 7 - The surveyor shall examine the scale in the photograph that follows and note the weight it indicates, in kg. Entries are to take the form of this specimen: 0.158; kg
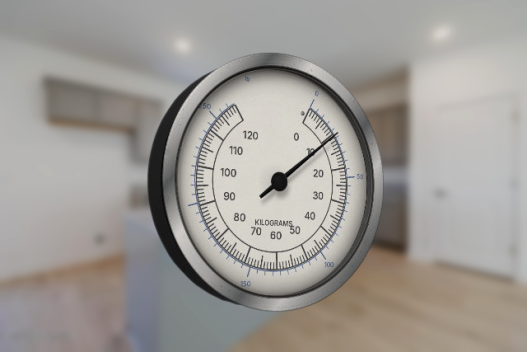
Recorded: 10; kg
